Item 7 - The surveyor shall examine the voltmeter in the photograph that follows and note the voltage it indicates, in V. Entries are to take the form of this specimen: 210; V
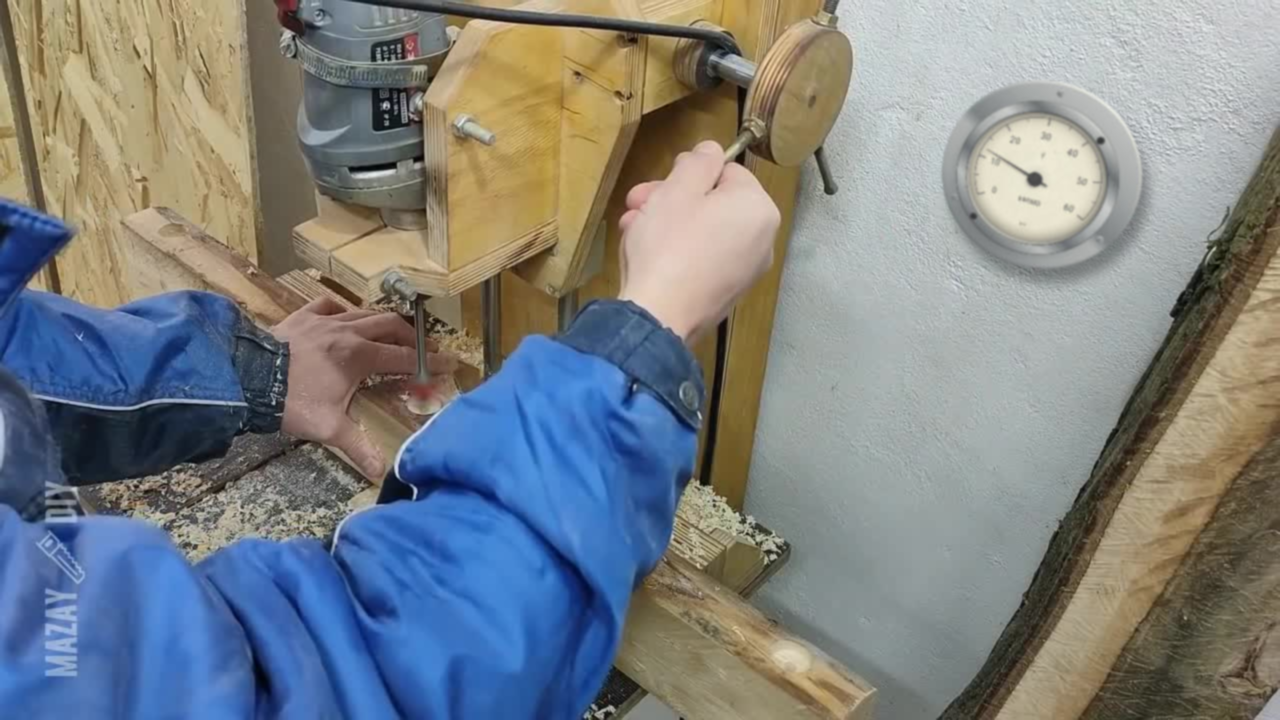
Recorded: 12.5; V
